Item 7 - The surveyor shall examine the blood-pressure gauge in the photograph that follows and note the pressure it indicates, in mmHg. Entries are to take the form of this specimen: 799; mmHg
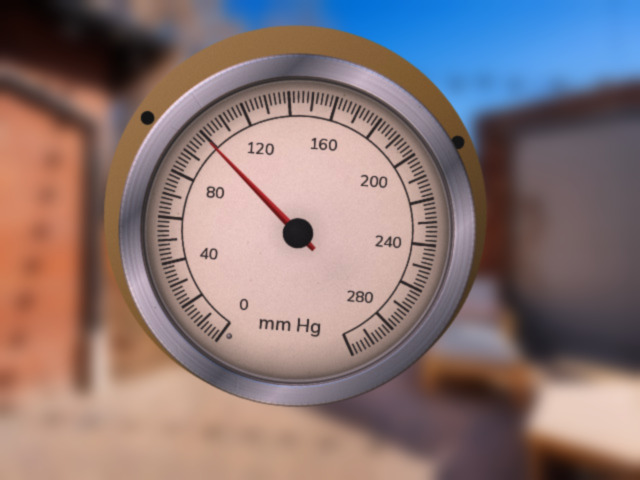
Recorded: 100; mmHg
